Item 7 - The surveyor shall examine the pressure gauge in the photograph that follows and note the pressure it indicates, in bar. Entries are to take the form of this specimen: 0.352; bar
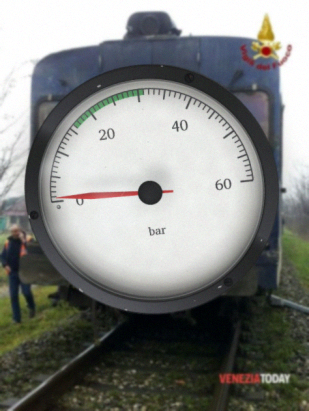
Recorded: 1; bar
